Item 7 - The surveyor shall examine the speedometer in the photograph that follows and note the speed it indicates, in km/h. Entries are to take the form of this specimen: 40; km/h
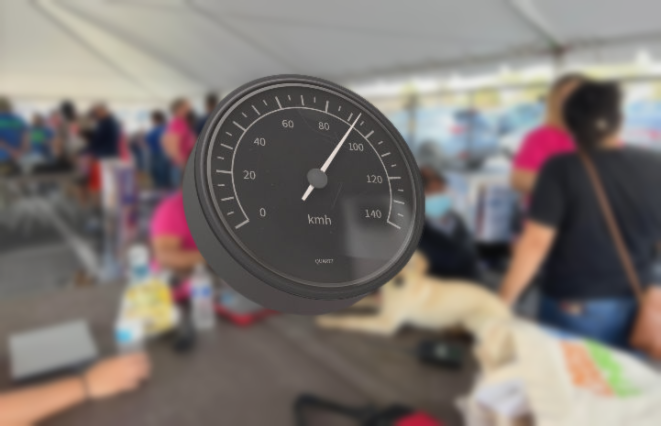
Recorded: 92.5; km/h
